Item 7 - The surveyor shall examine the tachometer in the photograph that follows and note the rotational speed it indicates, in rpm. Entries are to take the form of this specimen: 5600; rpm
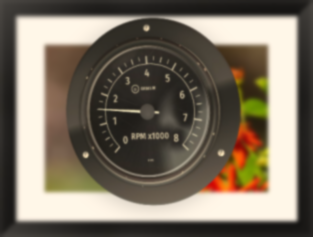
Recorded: 1500; rpm
